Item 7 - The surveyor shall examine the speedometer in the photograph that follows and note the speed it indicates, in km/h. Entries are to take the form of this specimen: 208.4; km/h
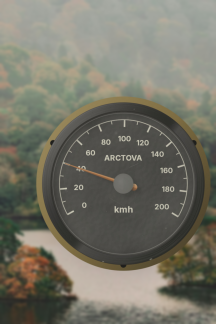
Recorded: 40; km/h
